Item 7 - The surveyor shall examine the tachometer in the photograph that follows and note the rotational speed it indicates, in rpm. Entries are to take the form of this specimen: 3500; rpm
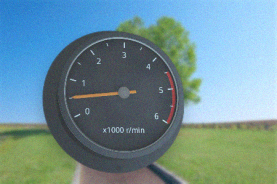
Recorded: 500; rpm
